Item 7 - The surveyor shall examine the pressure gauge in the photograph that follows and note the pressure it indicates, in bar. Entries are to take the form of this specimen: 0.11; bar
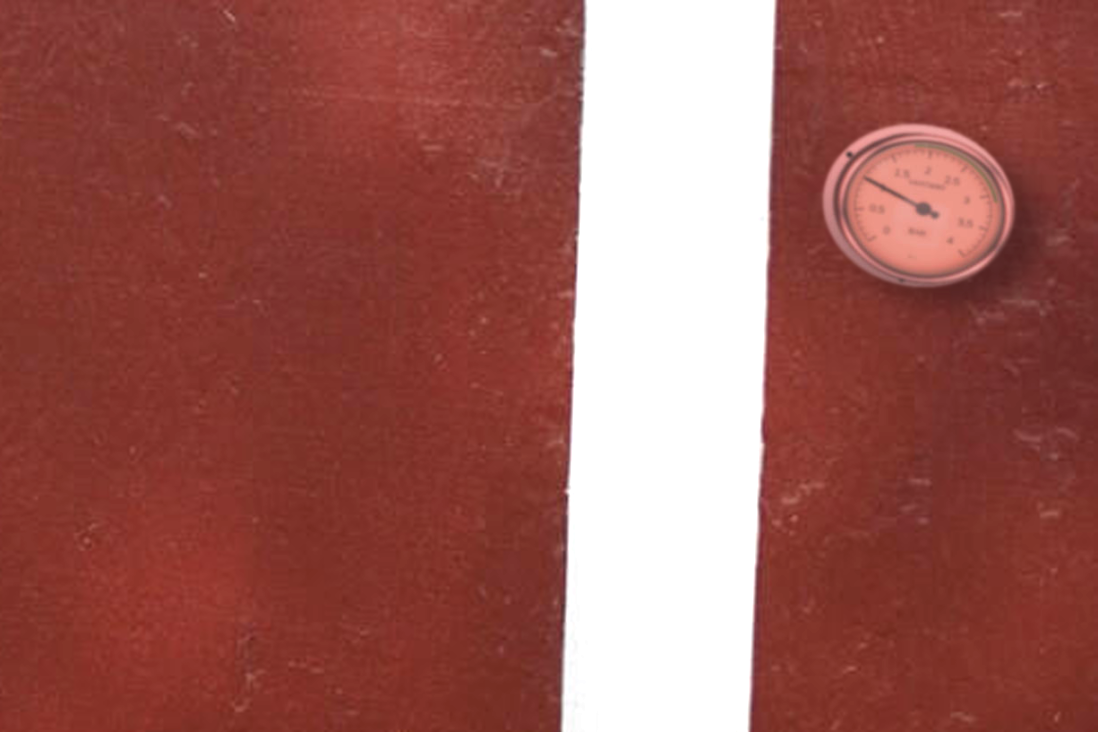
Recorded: 1; bar
